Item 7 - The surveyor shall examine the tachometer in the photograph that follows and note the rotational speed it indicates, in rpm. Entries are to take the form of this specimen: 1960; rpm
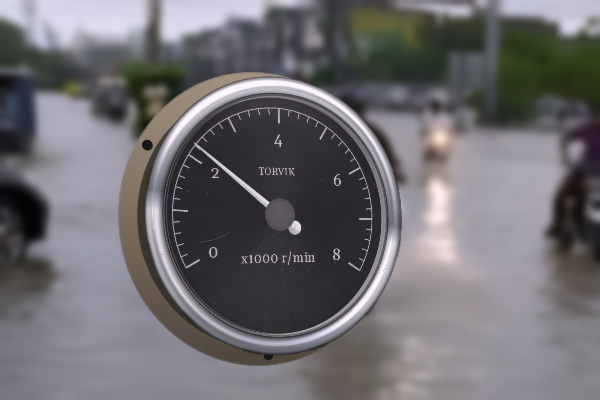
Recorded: 2200; rpm
